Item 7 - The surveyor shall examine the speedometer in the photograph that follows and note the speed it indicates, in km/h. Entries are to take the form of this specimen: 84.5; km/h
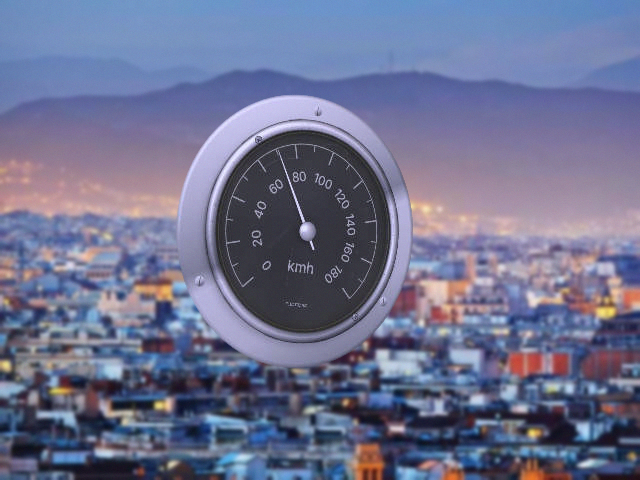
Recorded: 70; km/h
